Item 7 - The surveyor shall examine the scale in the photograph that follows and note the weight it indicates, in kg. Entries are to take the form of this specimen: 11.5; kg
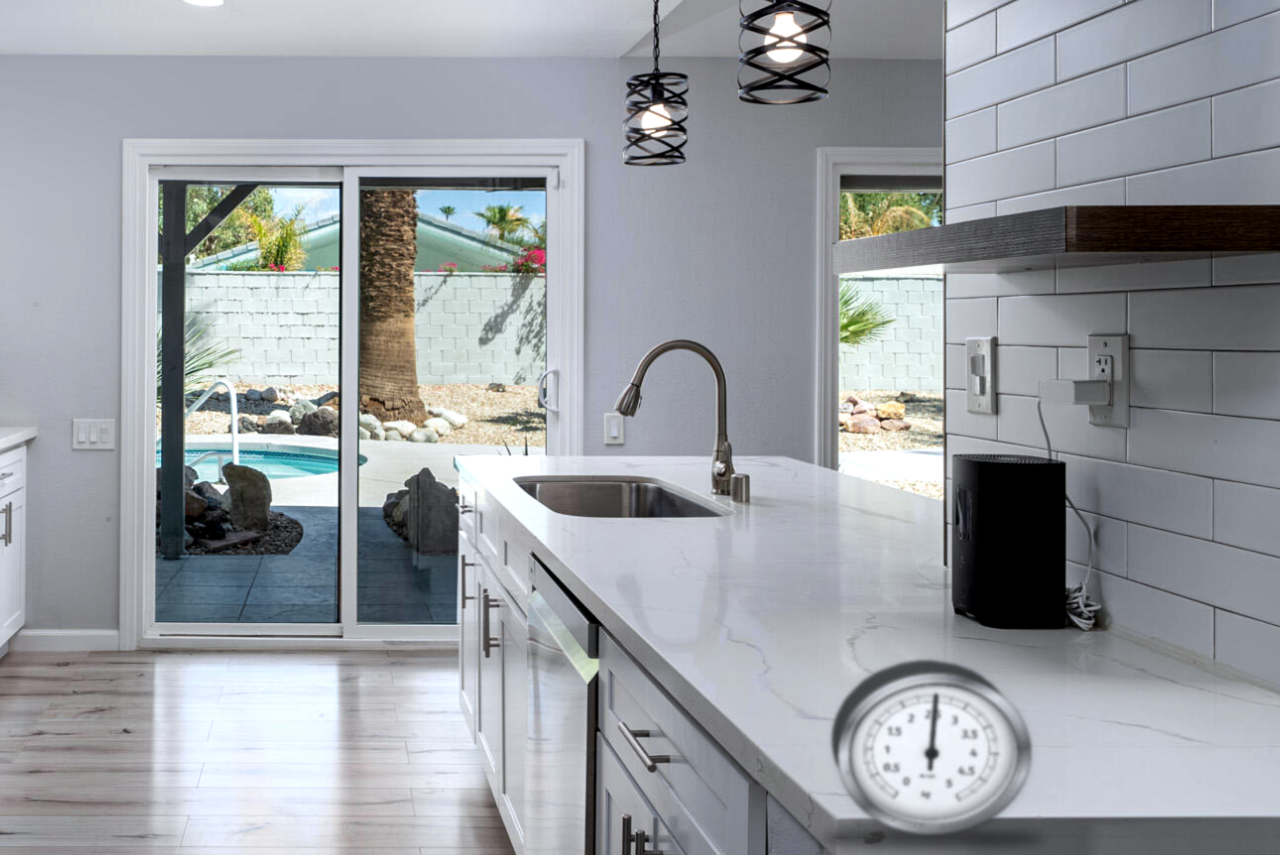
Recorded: 2.5; kg
